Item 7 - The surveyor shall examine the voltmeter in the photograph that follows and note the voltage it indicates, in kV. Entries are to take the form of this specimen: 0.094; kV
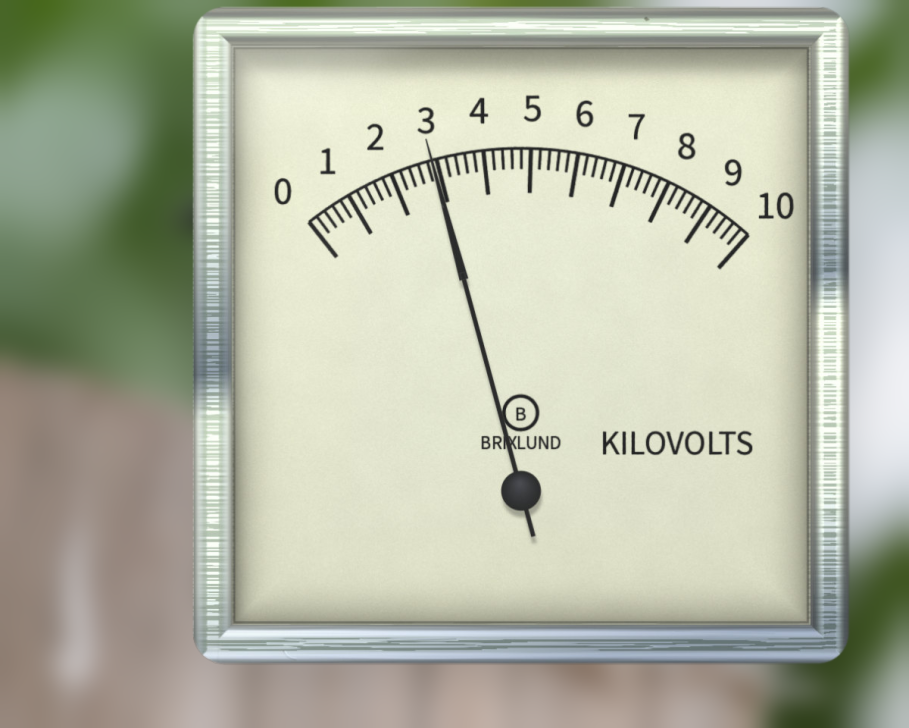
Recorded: 2.9; kV
